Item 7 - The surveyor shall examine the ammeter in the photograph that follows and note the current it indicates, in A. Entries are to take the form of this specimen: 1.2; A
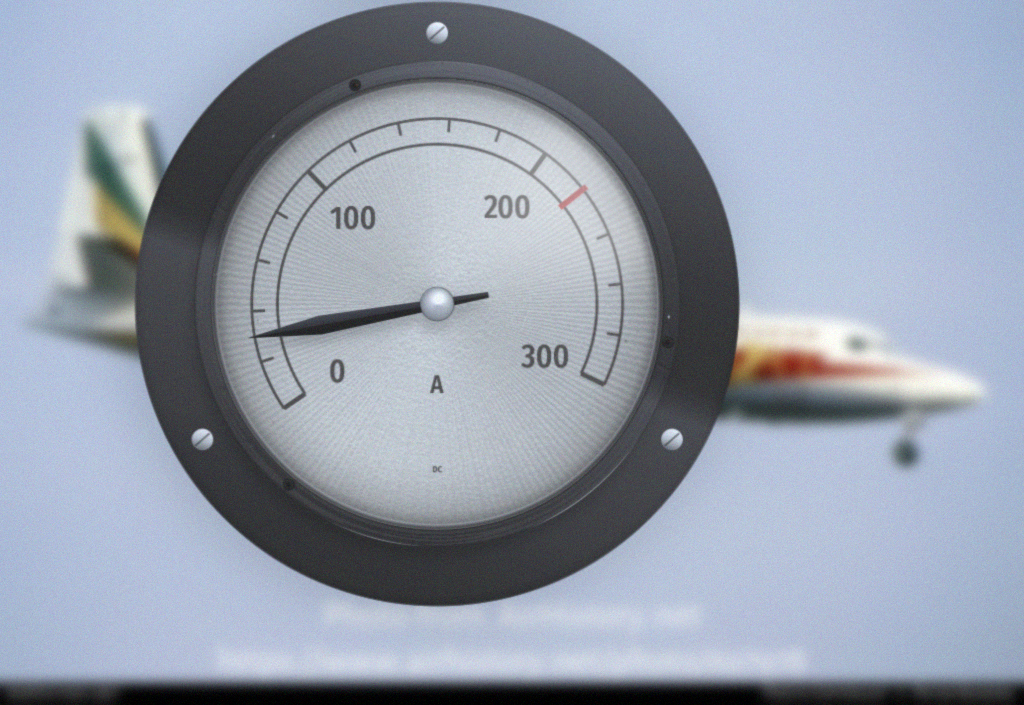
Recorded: 30; A
